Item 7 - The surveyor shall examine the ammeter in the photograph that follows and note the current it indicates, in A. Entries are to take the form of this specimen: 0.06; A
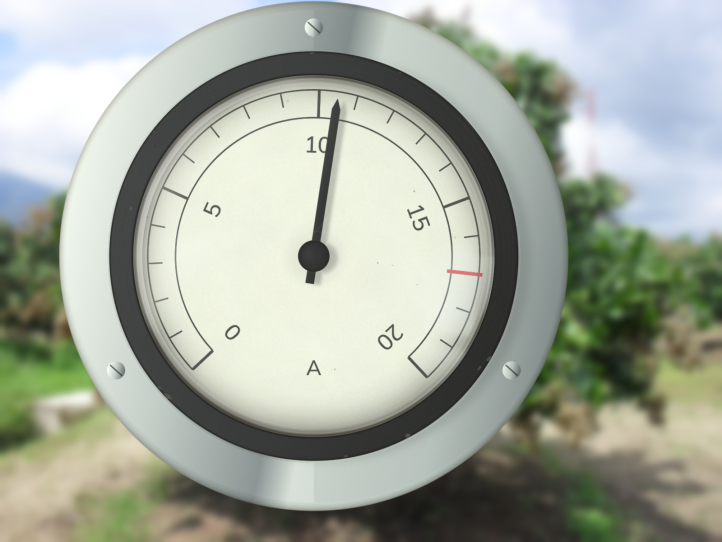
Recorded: 10.5; A
